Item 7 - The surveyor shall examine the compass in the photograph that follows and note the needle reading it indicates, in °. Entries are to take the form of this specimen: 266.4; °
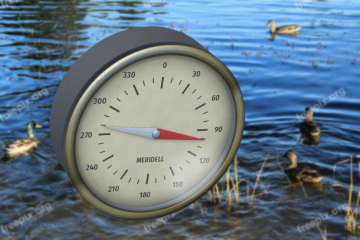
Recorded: 100; °
